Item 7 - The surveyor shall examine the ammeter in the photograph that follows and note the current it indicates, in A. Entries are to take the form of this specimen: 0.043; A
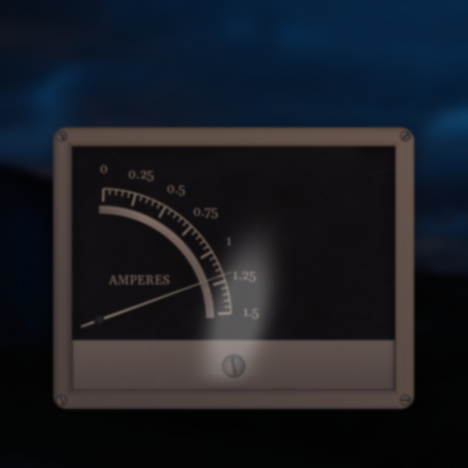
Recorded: 1.2; A
